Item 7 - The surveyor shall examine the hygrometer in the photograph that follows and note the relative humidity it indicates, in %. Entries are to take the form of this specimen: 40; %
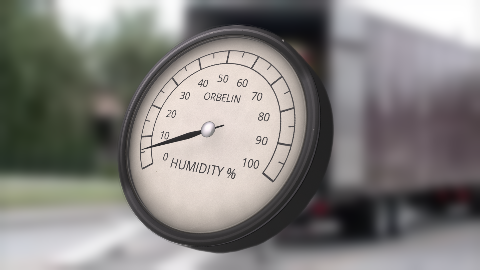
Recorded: 5; %
